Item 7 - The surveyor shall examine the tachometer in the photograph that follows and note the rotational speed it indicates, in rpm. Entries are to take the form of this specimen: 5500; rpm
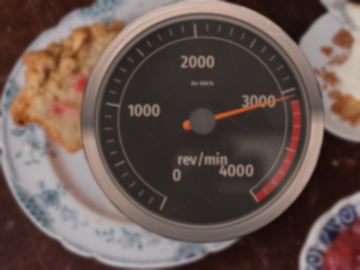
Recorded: 3050; rpm
